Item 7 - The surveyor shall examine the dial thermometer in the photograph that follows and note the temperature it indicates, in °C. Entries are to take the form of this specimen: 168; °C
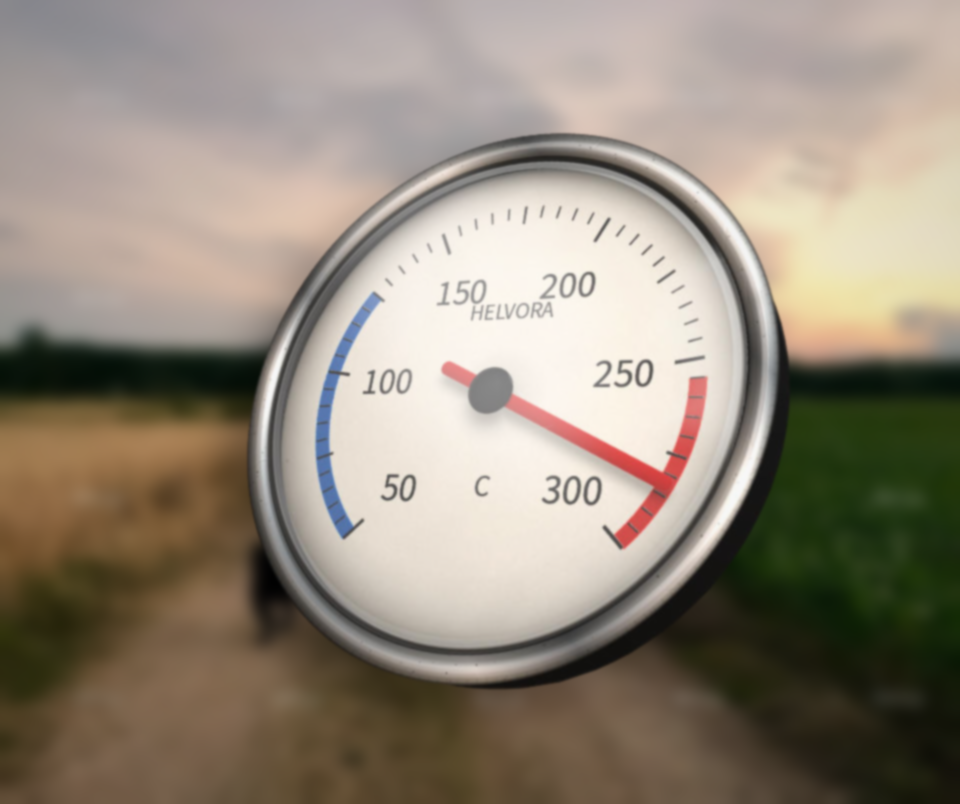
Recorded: 282.5; °C
